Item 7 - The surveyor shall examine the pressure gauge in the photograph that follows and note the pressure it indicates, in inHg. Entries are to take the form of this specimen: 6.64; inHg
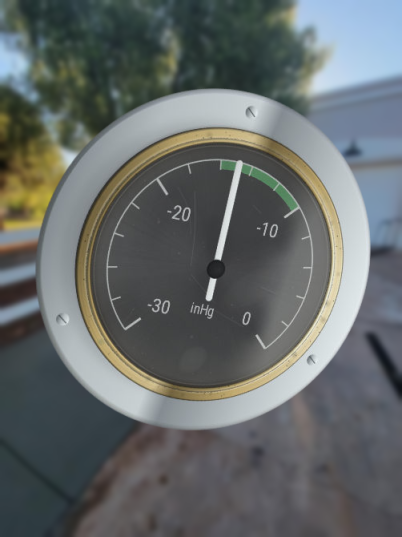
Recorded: -15; inHg
